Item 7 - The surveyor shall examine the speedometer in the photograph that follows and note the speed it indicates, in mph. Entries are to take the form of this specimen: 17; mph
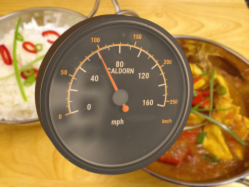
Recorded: 60; mph
